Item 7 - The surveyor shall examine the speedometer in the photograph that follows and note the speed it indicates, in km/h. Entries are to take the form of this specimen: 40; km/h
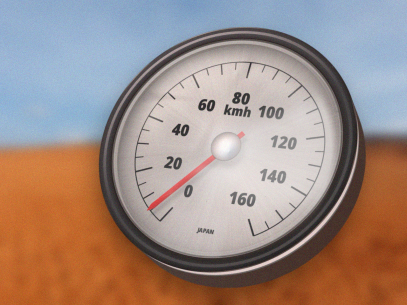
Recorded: 5; km/h
